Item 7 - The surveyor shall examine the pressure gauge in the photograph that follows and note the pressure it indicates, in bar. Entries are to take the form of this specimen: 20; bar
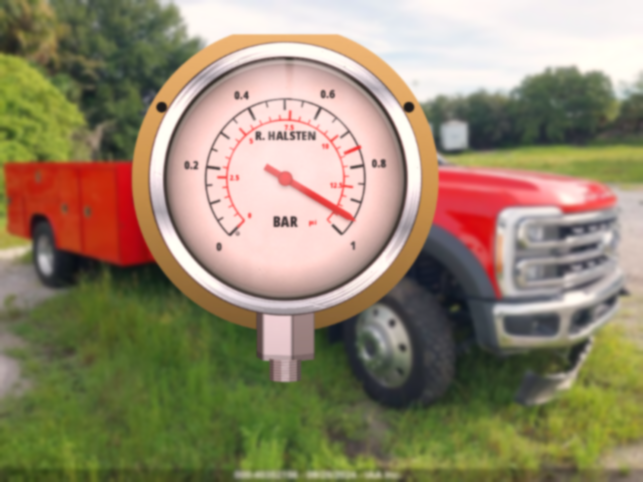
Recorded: 0.95; bar
